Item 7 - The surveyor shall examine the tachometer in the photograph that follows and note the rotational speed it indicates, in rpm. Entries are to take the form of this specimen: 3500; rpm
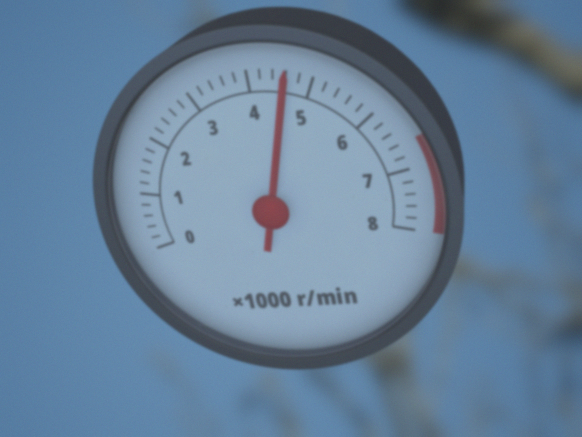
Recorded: 4600; rpm
